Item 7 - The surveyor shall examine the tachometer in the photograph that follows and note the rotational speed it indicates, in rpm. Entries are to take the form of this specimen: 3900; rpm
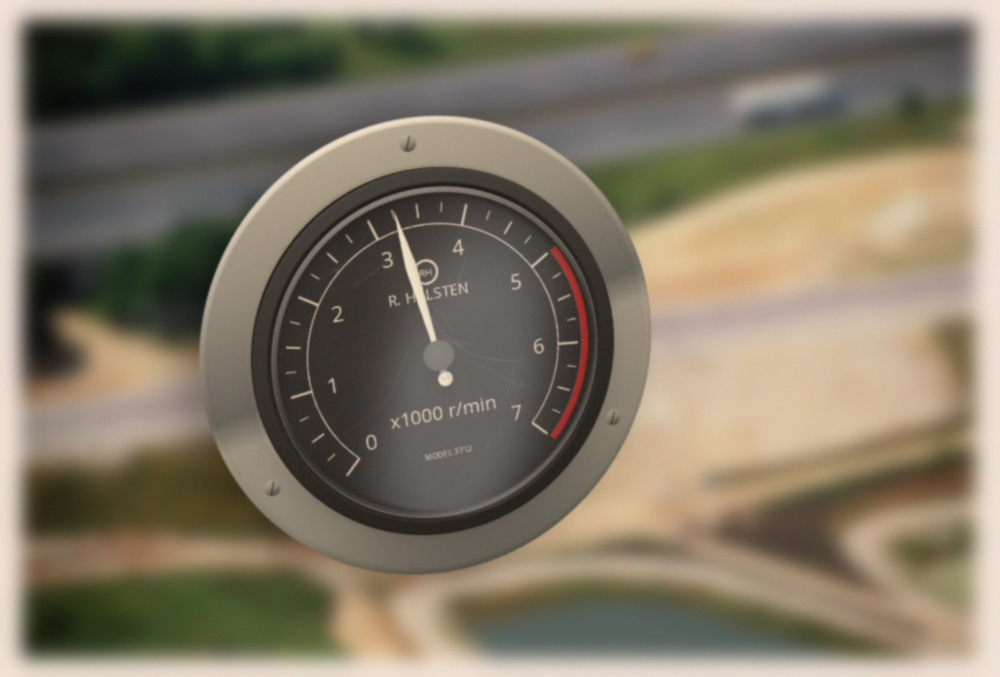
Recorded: 3250; rpm
